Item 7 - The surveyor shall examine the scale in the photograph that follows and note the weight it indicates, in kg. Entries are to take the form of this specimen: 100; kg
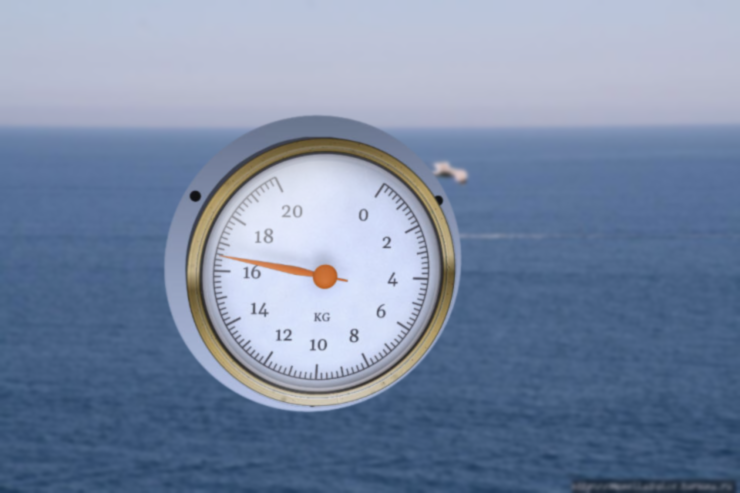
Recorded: 16.6; kg
